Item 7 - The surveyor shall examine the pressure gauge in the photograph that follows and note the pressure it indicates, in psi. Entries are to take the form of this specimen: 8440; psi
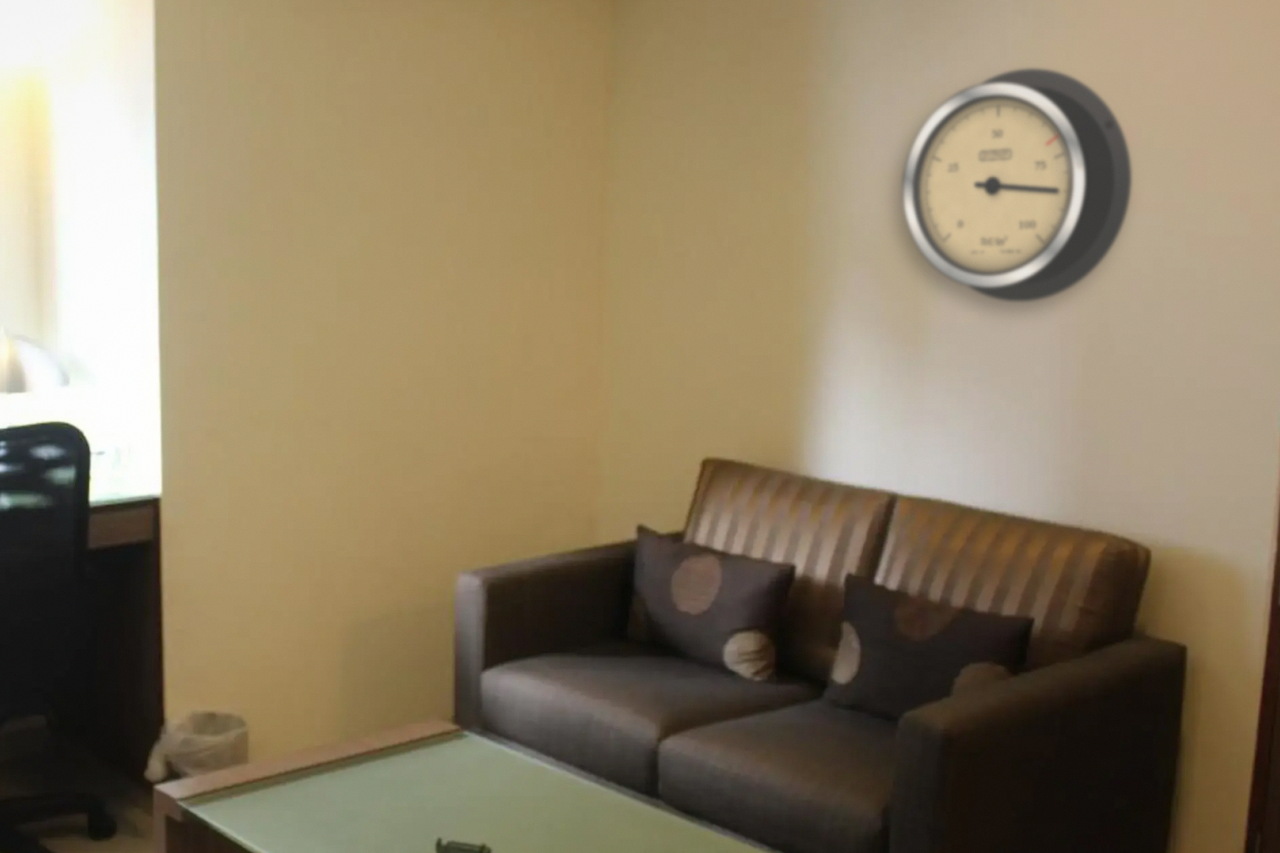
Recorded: 85; psi
